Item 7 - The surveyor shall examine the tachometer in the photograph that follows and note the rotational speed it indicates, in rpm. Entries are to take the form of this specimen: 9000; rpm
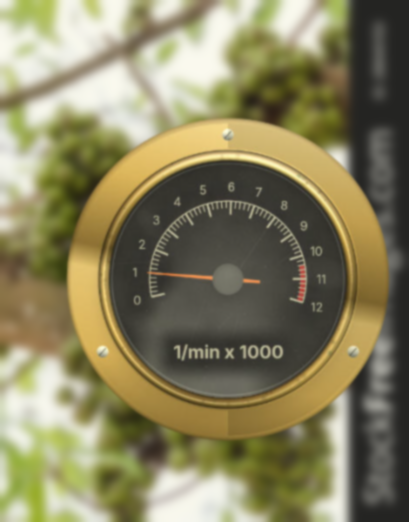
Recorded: 1000; rpm
